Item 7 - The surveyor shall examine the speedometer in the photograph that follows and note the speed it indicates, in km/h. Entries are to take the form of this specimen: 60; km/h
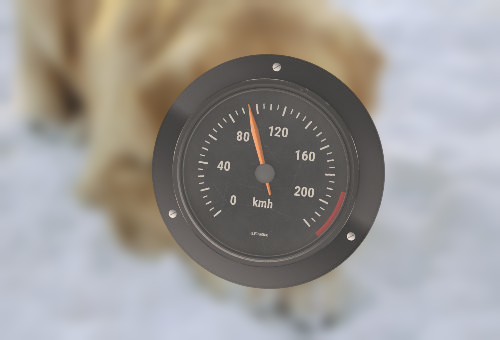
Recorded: 95; km/h
